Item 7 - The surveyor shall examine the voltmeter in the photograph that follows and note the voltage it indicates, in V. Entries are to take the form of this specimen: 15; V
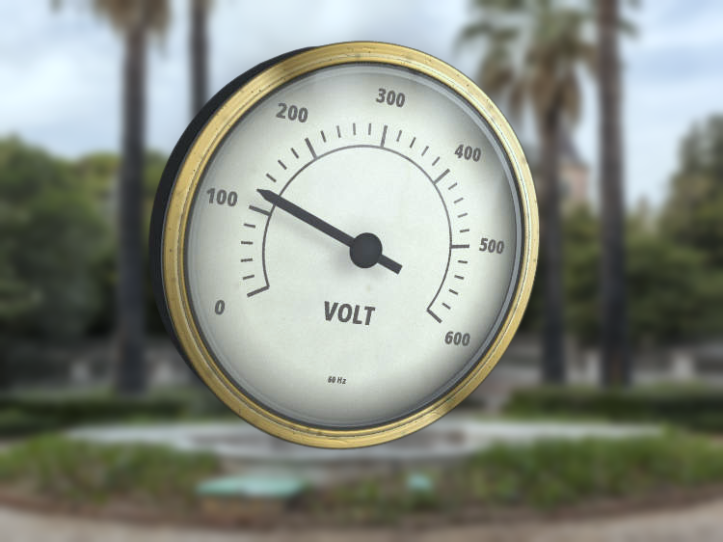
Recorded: 120; V
